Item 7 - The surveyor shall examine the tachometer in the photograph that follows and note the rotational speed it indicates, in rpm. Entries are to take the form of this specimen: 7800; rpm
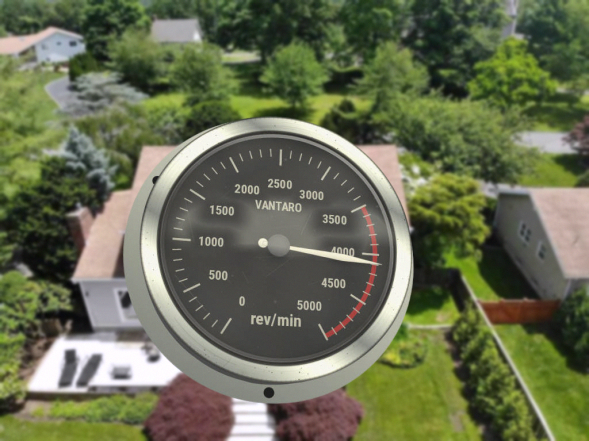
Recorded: 4100; rpm
